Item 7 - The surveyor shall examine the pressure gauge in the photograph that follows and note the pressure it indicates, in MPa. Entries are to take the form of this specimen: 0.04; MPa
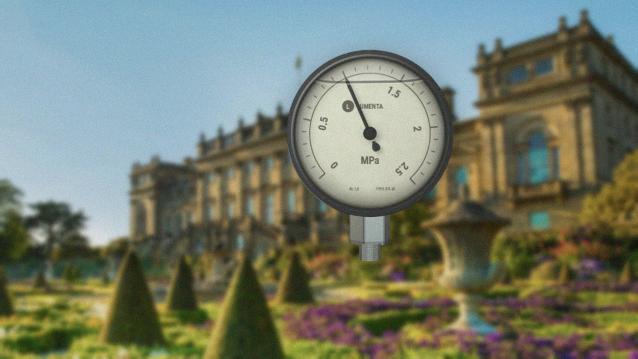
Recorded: 1; MPa
